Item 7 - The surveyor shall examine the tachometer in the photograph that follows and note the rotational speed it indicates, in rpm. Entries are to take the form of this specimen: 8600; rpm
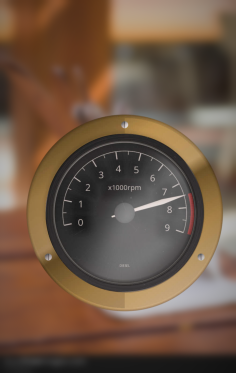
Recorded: 7500; rpm
